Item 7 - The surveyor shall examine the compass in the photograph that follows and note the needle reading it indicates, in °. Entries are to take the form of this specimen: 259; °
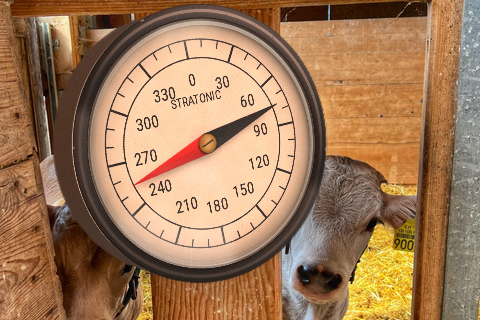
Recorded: 255; °
